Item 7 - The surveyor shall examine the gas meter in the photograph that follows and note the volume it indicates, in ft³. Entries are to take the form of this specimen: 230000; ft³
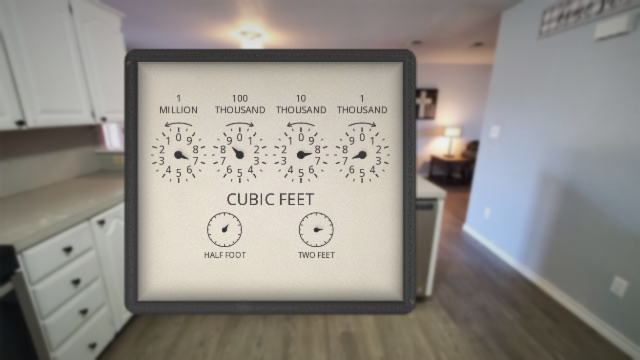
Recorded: 687700; ft³
